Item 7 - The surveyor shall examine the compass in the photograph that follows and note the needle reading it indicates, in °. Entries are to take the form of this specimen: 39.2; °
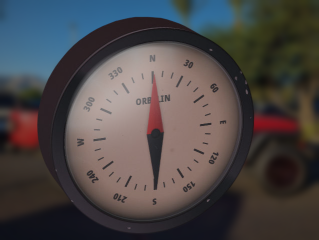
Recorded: 0; °
